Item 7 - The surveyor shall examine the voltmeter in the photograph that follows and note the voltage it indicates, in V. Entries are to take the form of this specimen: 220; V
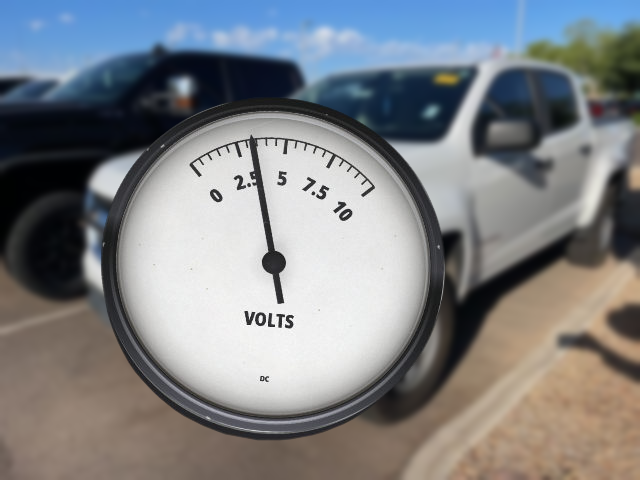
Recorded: 3.25; V
